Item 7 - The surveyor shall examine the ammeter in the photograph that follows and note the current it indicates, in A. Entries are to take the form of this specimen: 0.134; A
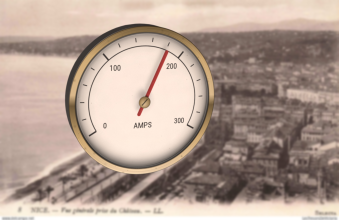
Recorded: 180; A
